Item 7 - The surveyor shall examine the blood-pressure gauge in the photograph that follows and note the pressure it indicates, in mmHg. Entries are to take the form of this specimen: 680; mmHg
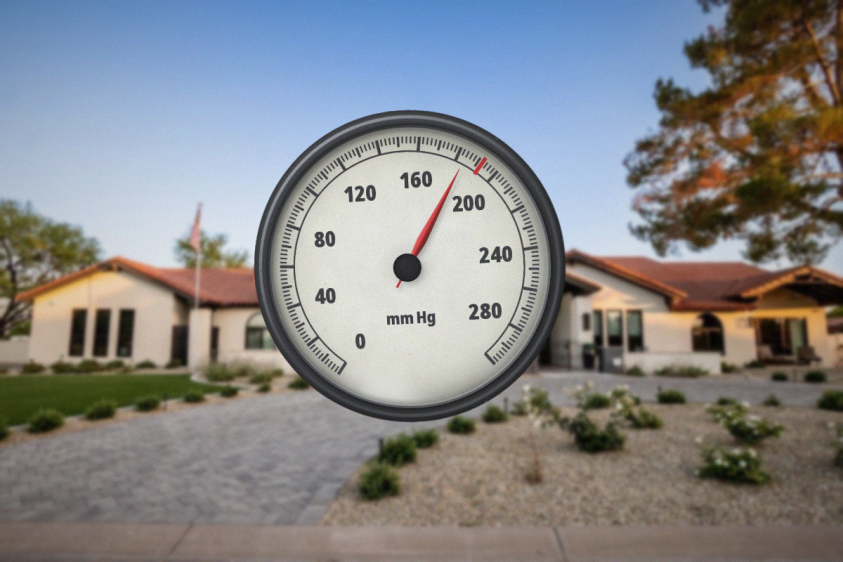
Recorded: 184; mmHg
